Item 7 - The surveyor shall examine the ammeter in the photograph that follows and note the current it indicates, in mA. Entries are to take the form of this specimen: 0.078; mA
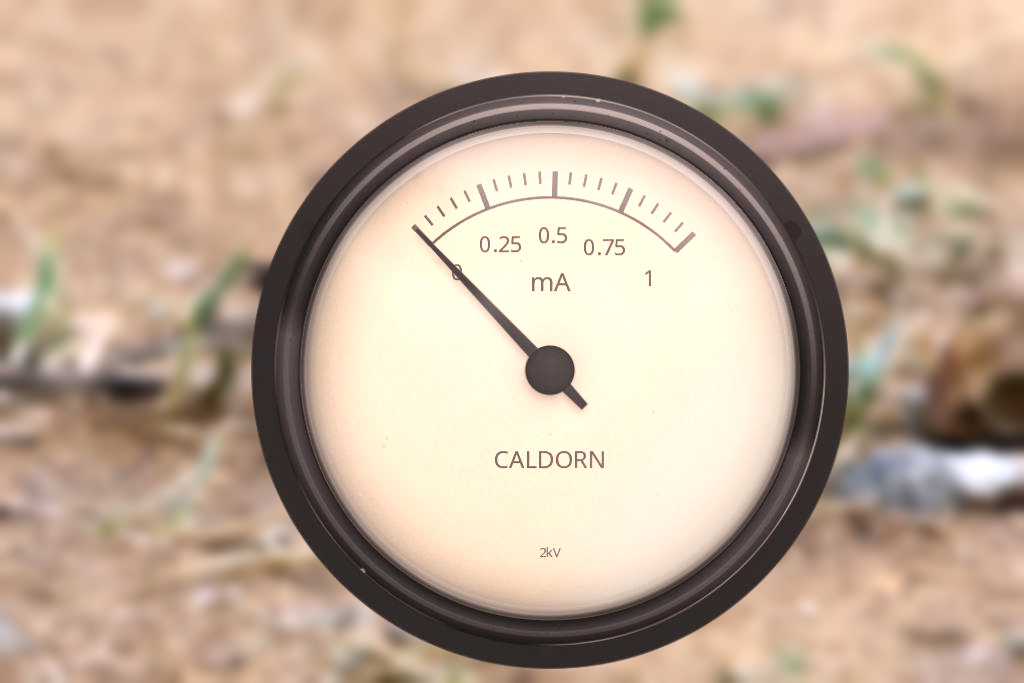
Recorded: 0; mA
